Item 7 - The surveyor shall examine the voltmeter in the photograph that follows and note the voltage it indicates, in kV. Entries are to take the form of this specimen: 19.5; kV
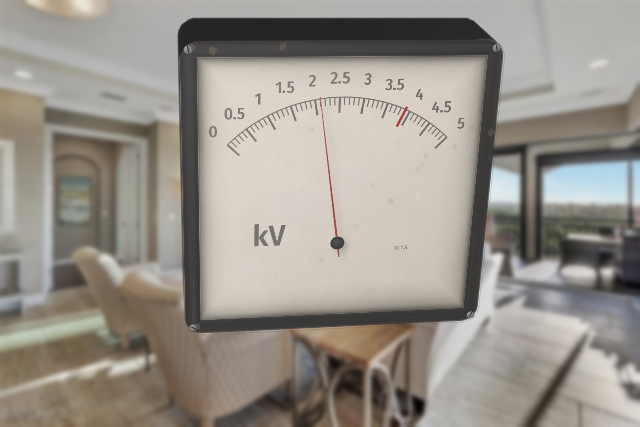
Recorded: 2.1; kV
